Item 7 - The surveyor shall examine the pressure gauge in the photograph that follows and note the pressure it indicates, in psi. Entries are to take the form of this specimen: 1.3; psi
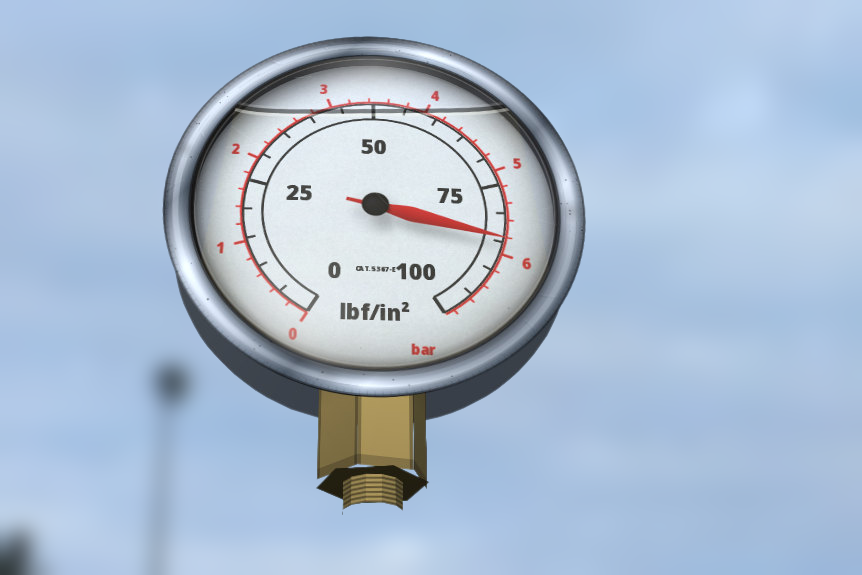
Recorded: 85; psi
